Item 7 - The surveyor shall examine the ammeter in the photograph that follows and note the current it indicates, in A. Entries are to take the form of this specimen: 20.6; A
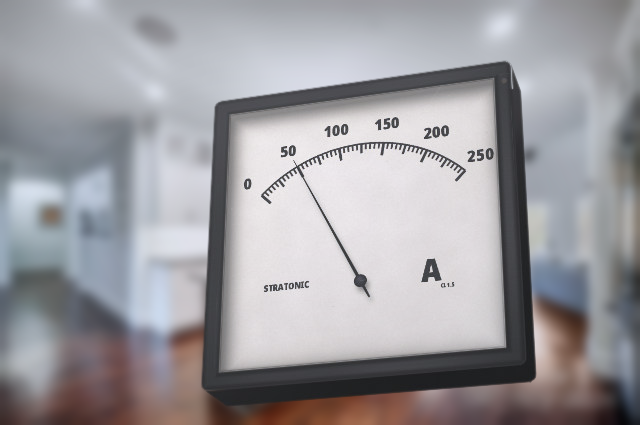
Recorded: 50; A
